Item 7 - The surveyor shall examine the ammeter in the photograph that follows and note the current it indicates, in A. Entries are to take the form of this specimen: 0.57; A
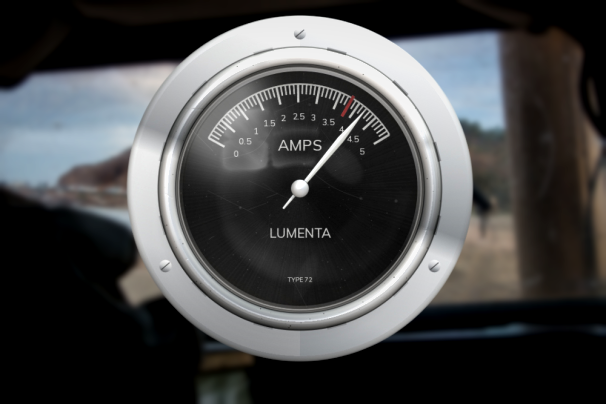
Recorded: 4.2; A
